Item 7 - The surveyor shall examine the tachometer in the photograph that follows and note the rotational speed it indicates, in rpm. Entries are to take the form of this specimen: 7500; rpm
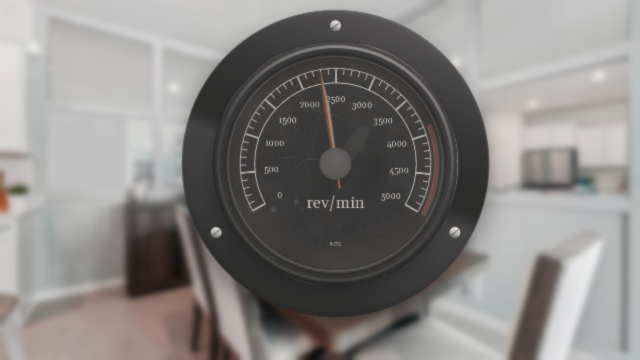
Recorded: 2300; rpm
